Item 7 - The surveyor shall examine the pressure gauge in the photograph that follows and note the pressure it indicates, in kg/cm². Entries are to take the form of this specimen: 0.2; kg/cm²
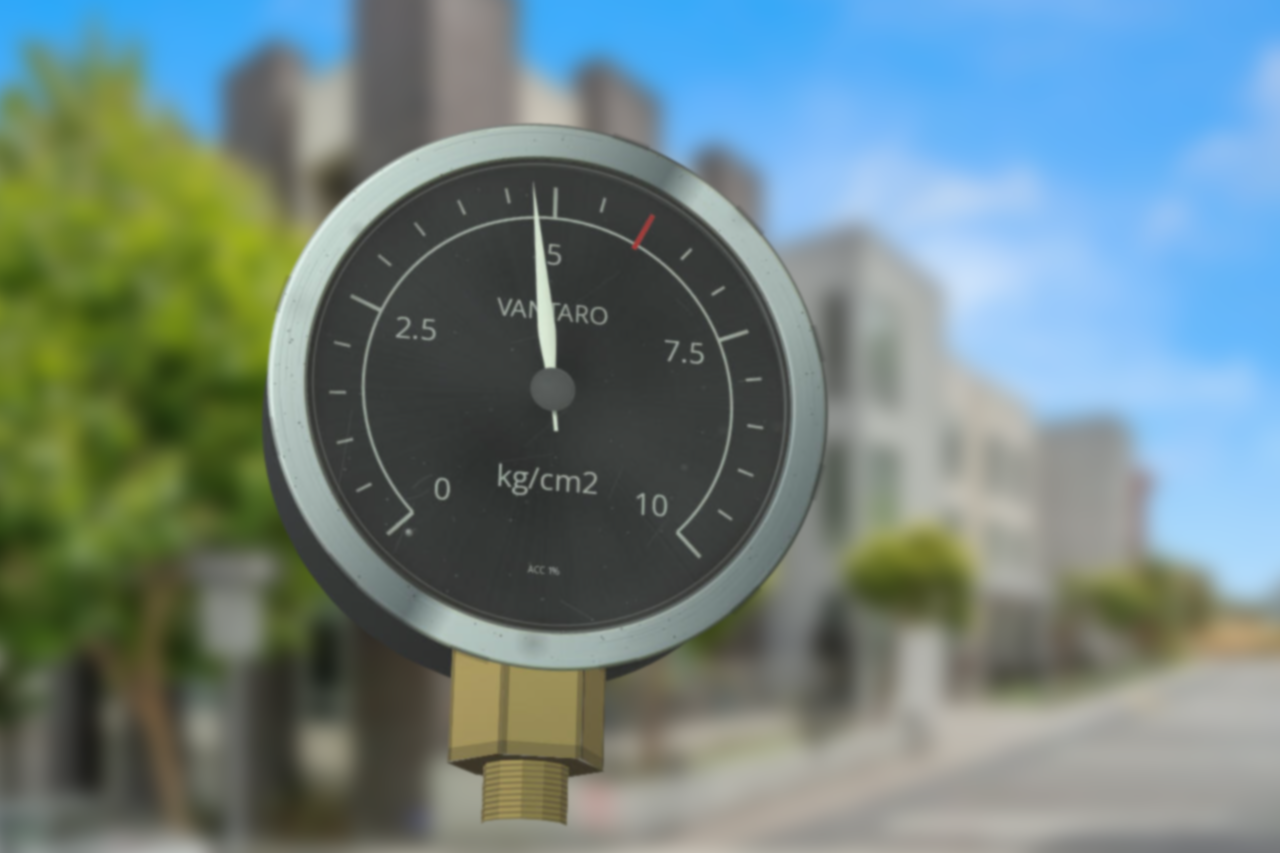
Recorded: 4.75; kg/cm²
